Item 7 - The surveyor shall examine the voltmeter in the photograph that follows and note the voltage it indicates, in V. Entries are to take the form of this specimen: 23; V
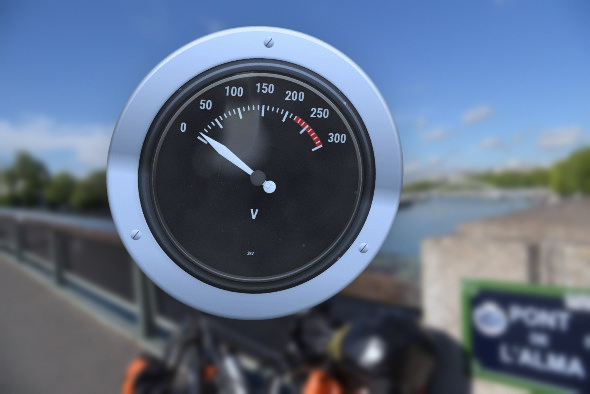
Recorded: 10; V
